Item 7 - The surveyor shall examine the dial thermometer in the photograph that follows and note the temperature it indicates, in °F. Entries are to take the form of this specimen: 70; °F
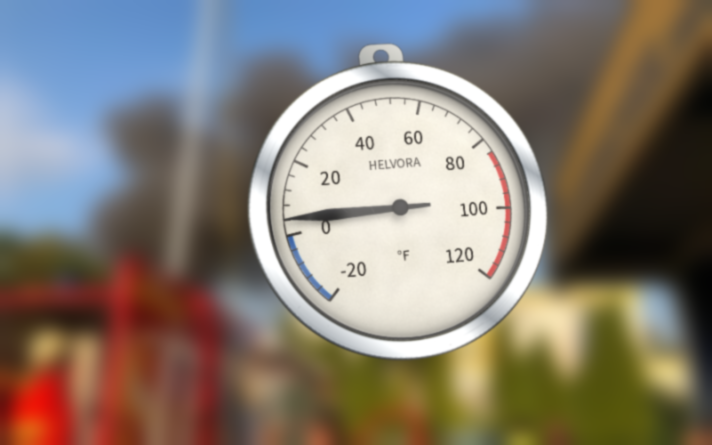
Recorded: 4; °F
